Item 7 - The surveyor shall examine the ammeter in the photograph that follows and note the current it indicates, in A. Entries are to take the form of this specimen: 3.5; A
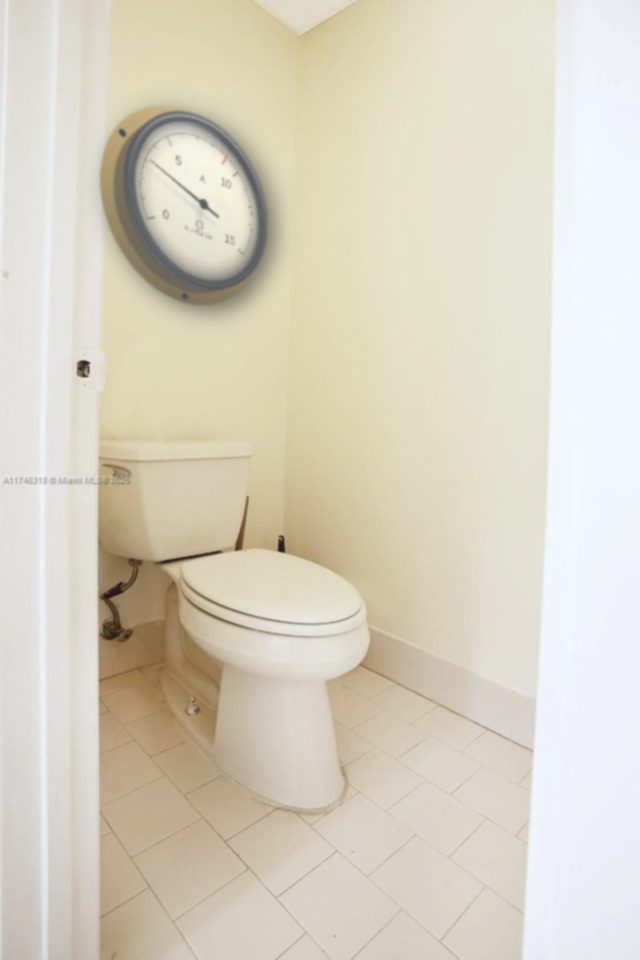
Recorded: 3; A
